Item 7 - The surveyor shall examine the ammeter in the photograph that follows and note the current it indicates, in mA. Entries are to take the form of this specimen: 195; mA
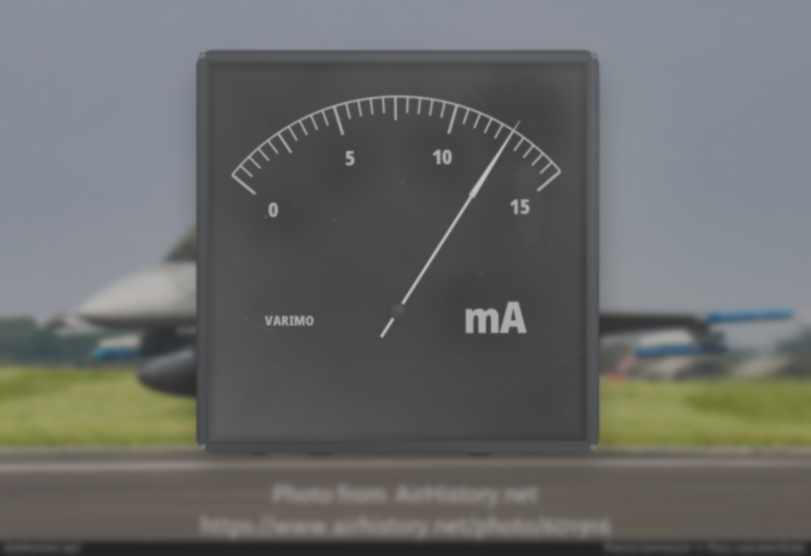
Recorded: 12.5; mA
